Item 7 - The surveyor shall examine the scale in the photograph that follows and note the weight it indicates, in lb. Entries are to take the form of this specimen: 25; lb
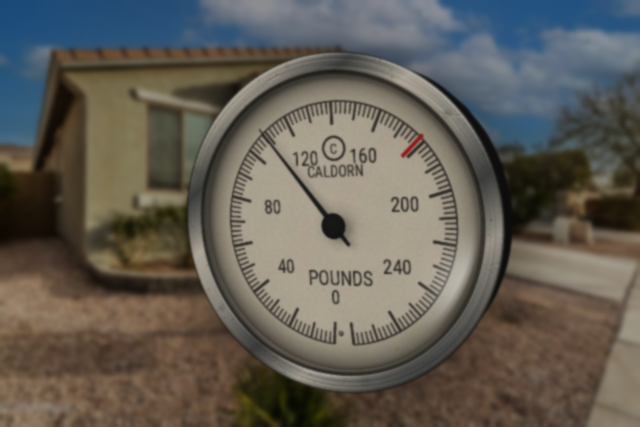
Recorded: 110; lb
